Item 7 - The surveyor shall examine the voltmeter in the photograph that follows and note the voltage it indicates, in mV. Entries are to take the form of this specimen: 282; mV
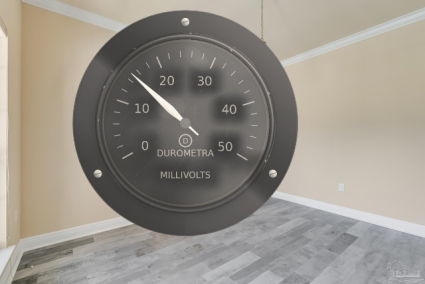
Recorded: 15; mV
